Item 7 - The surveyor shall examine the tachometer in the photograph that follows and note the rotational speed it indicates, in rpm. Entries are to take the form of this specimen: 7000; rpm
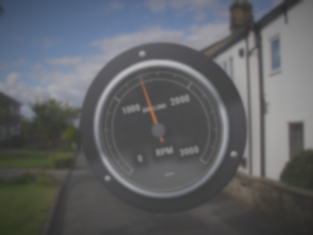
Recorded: 1400; rpm
